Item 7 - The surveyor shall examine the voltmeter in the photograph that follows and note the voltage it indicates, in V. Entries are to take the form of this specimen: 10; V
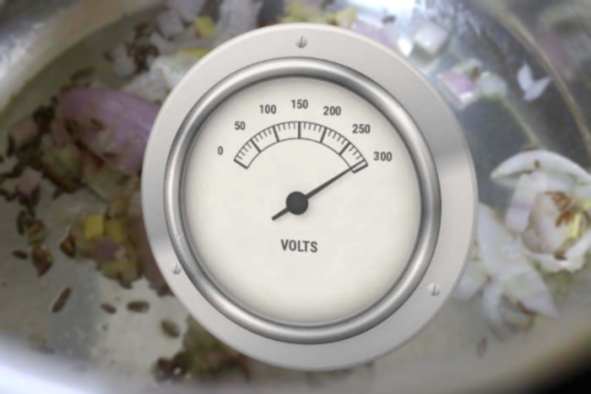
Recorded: 290; V
